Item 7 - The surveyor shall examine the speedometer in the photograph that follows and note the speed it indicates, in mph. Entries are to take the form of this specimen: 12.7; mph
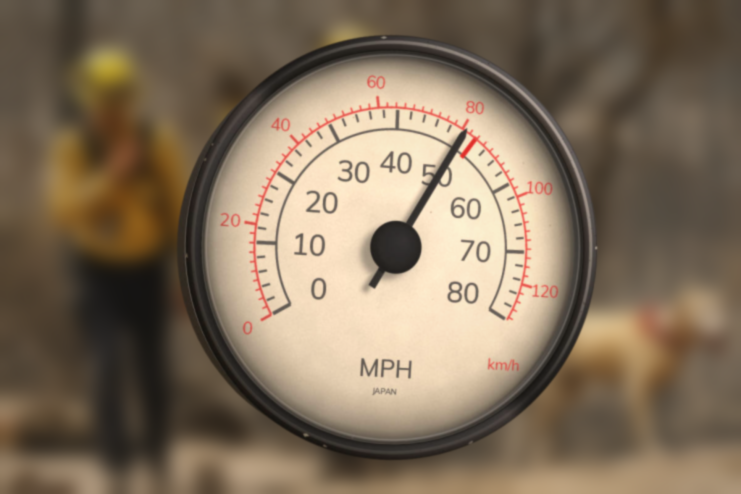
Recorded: 50; mph
